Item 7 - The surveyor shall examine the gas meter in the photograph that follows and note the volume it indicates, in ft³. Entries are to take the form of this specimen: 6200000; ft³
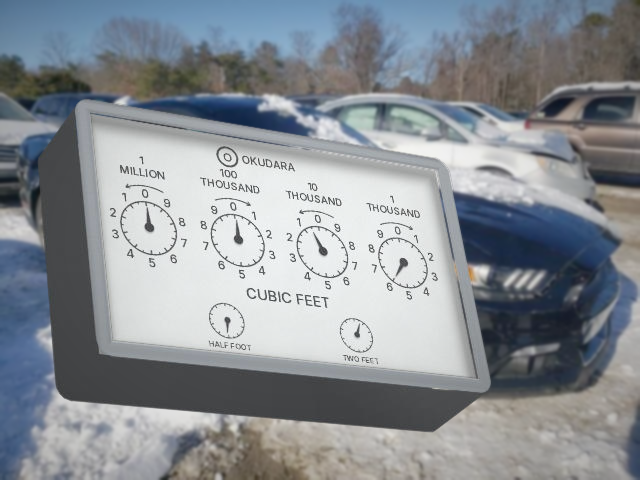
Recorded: 600; ft³
